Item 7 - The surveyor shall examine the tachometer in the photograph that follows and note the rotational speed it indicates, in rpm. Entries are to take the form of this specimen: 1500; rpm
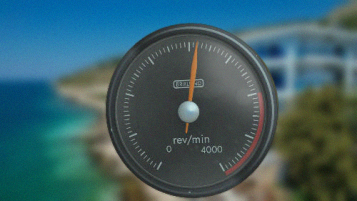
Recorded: 2100; rpm
